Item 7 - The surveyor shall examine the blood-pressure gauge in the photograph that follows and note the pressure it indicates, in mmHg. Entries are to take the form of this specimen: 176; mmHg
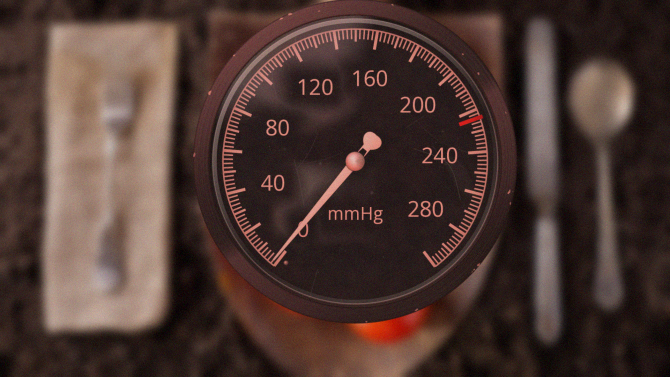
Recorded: 2; mmHg
